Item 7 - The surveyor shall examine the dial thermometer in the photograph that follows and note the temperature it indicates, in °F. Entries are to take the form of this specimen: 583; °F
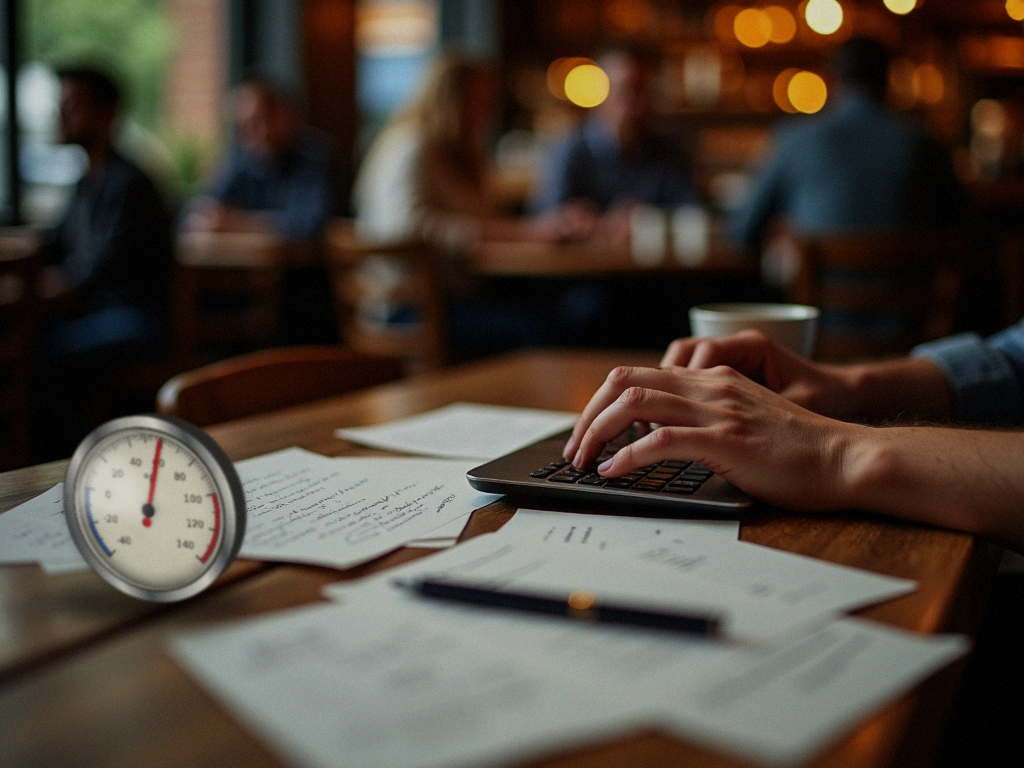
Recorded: 60; °F
